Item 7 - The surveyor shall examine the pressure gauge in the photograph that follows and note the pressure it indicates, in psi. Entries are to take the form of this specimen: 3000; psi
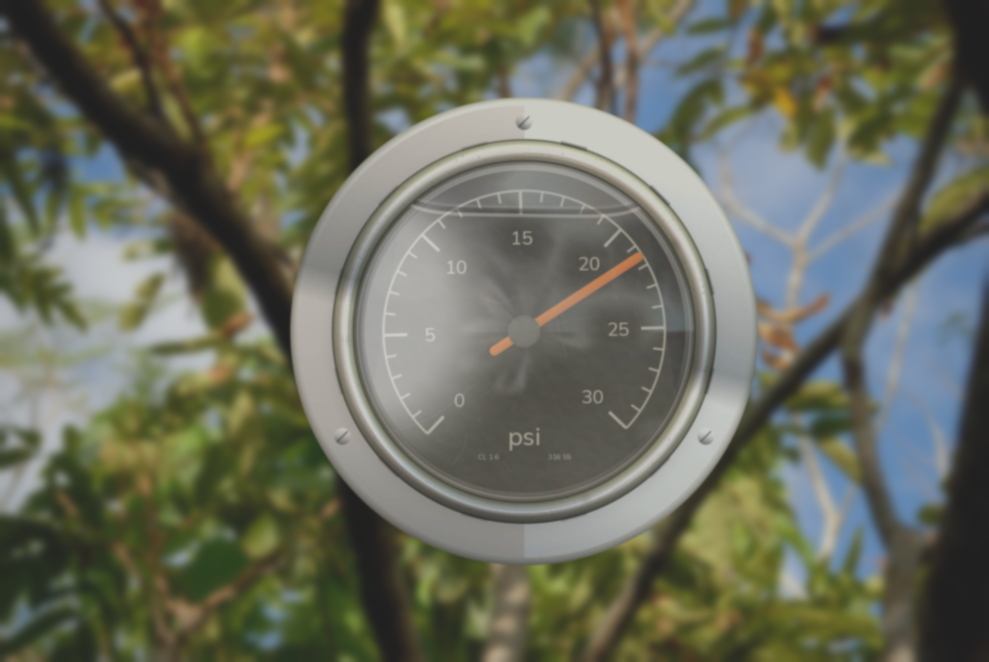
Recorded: 21.5; psi
